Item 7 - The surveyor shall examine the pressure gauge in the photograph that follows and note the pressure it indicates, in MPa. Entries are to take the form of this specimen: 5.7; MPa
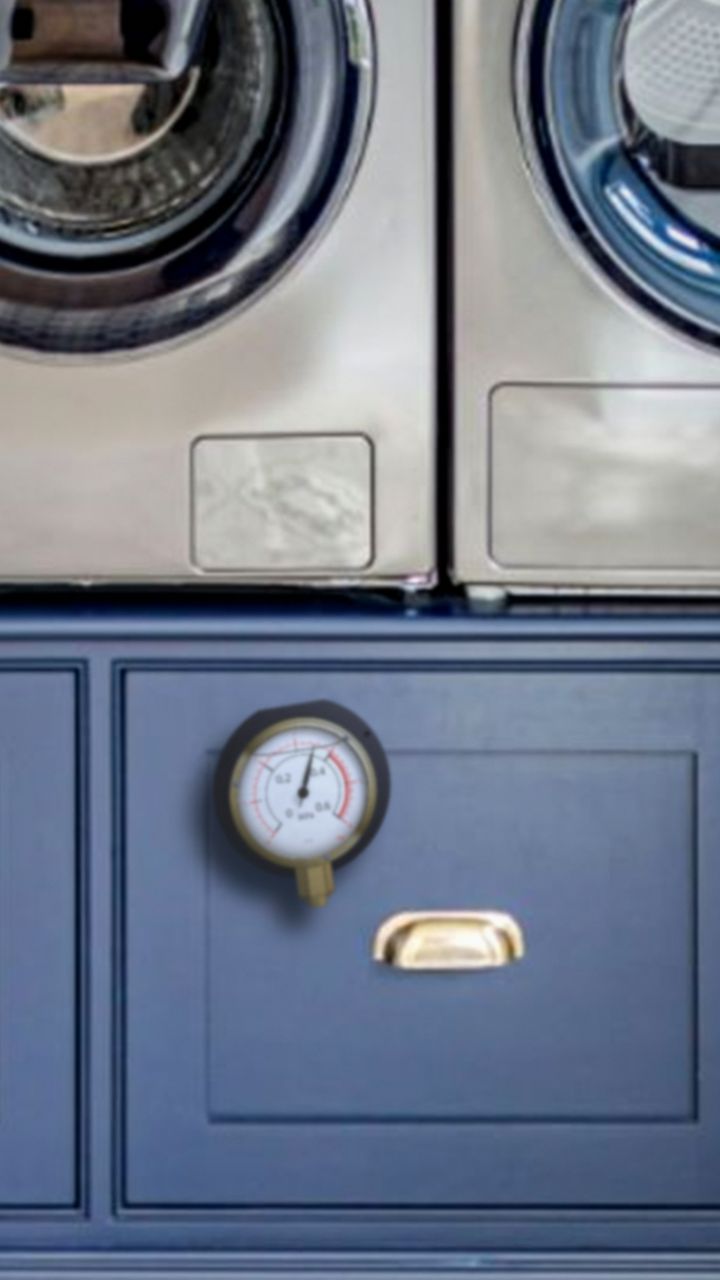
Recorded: 0.35; MPa
